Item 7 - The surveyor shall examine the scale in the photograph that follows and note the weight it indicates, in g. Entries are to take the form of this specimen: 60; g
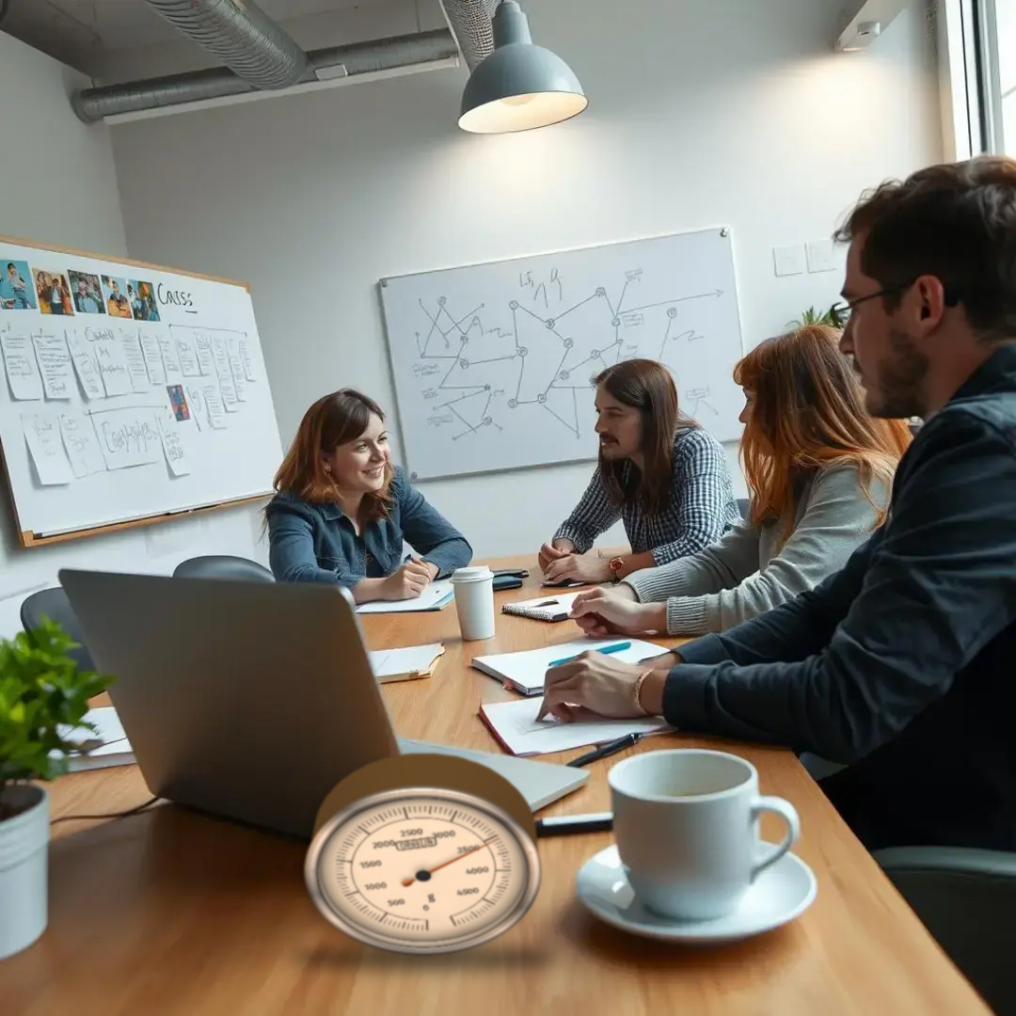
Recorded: 3500; g
